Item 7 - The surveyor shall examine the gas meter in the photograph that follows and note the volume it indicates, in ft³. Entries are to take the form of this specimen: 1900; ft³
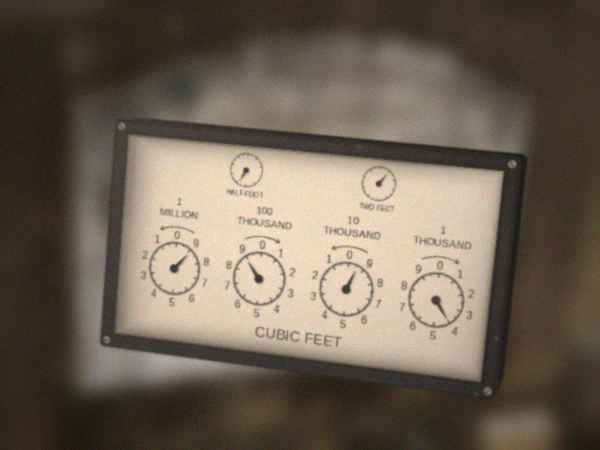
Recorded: 889400; ft³
